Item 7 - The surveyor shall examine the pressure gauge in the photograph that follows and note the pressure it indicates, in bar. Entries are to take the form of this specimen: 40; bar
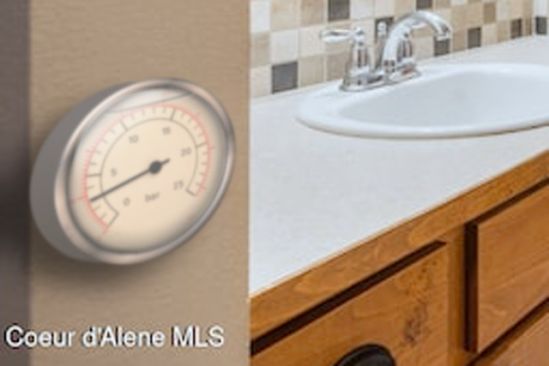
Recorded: 3; bar
